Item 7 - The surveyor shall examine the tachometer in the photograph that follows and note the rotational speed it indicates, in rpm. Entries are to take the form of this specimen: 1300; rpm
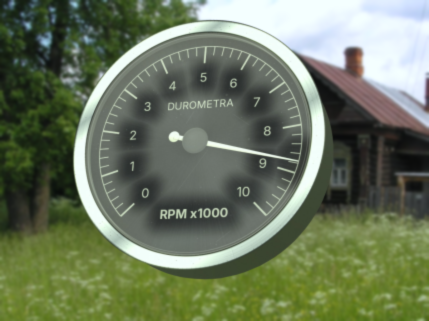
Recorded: 8800; rpm
